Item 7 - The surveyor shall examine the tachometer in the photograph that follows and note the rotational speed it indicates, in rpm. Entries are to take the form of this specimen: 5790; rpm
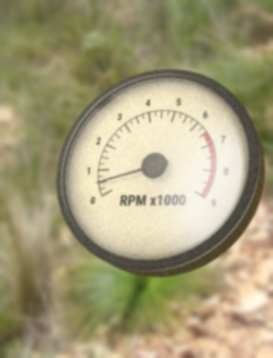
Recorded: 500; rpm
